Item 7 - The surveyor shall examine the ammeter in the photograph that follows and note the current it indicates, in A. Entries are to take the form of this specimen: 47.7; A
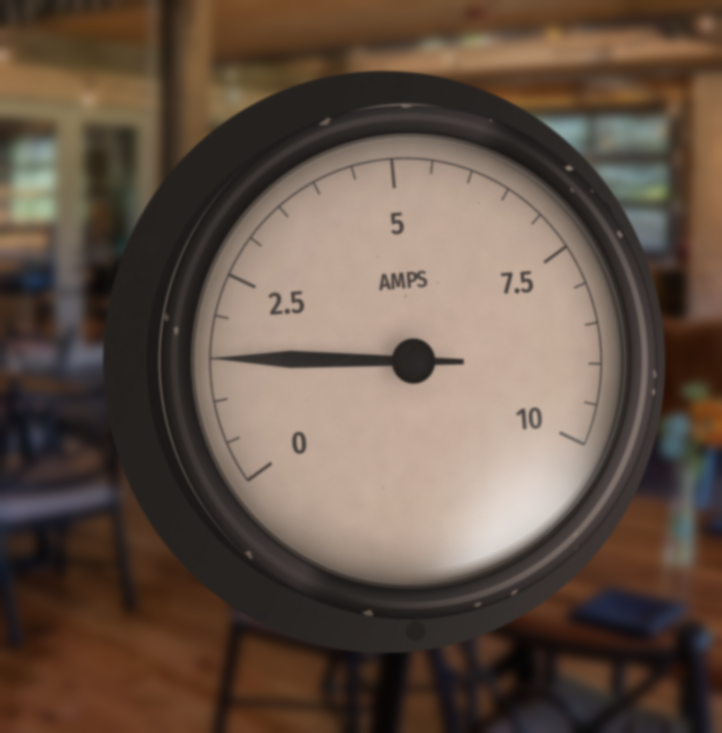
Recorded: 1.5; A
